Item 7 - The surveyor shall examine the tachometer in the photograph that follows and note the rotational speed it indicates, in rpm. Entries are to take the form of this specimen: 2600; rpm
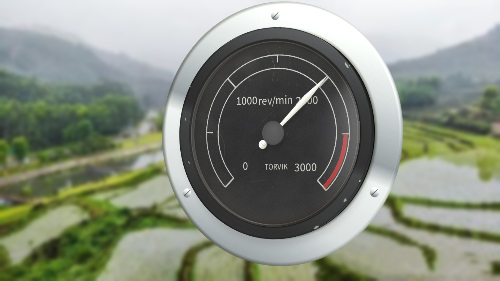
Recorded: 2000; rpm
